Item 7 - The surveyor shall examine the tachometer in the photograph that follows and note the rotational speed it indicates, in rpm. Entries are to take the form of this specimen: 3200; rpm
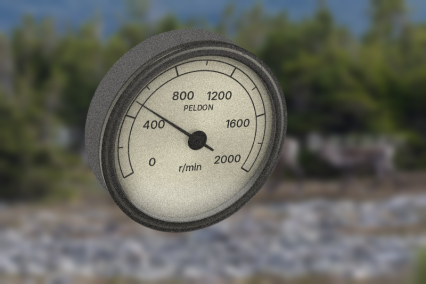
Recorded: 500; rpm
